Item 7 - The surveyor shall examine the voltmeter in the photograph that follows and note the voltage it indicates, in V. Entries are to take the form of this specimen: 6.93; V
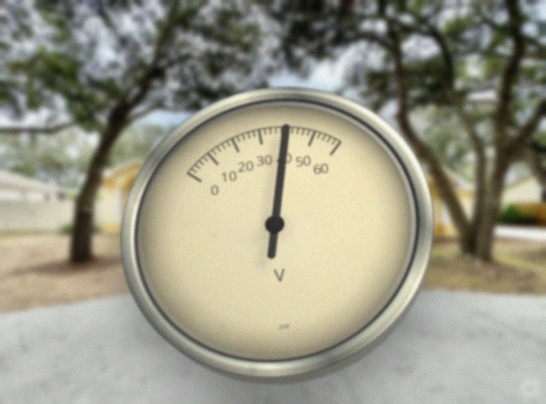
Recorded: 40; V
